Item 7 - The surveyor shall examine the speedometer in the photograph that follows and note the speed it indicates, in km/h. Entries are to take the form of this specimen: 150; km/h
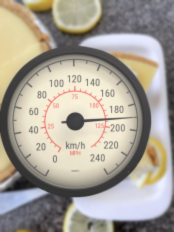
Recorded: 190; km/h
